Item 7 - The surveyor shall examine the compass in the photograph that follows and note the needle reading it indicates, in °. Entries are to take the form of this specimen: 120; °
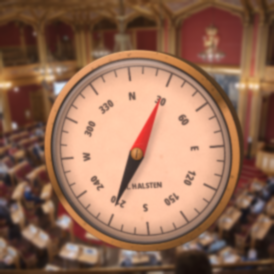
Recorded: 30; °
